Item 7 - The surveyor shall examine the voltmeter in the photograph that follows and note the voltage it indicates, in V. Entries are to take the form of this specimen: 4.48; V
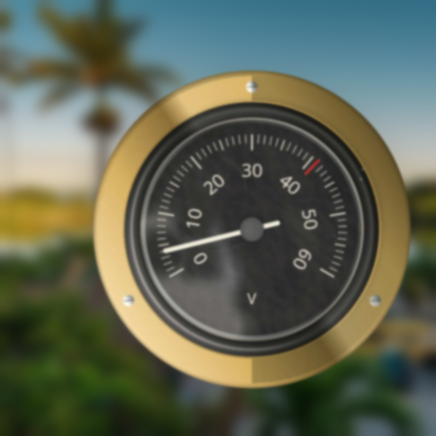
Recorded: 4; V
